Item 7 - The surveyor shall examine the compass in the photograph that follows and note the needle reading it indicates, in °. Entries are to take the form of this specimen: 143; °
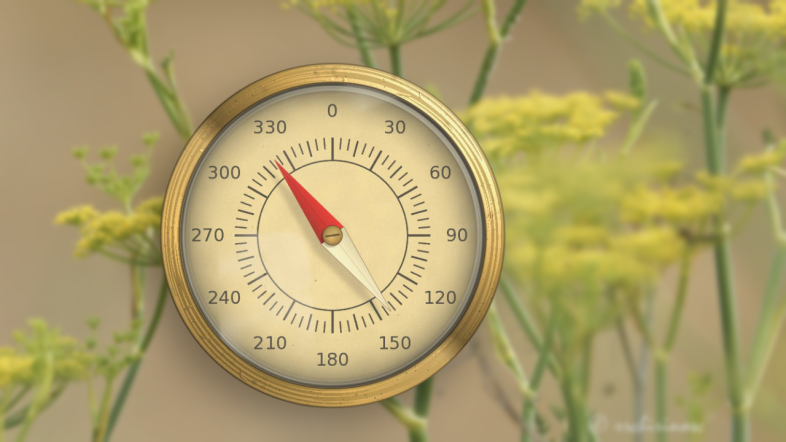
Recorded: 322.5; °
